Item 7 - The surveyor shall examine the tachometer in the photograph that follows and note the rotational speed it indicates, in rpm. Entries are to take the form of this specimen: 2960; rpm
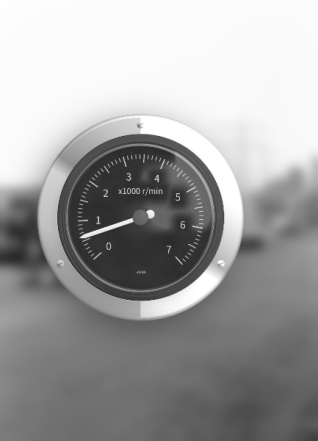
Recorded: 600; rpm
